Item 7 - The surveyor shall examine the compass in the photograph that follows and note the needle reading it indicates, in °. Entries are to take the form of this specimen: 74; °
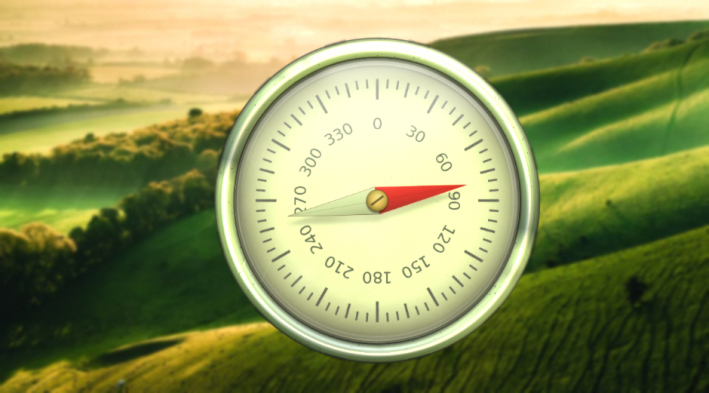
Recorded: 80; °
